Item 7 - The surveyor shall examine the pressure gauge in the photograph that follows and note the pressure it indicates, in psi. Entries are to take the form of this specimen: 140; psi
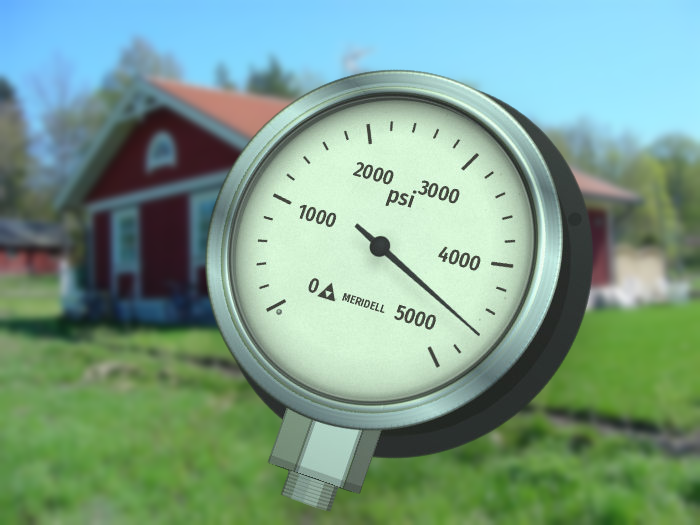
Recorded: 4600; psi
